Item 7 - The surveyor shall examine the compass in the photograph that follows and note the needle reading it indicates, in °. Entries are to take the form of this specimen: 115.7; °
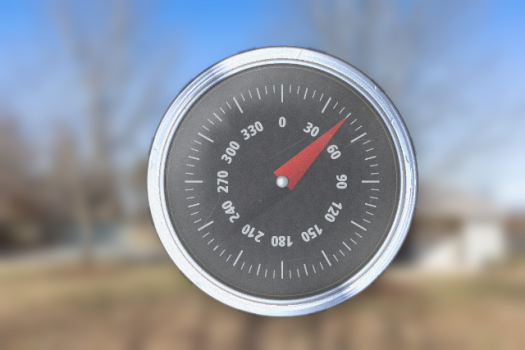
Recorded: 45; °
